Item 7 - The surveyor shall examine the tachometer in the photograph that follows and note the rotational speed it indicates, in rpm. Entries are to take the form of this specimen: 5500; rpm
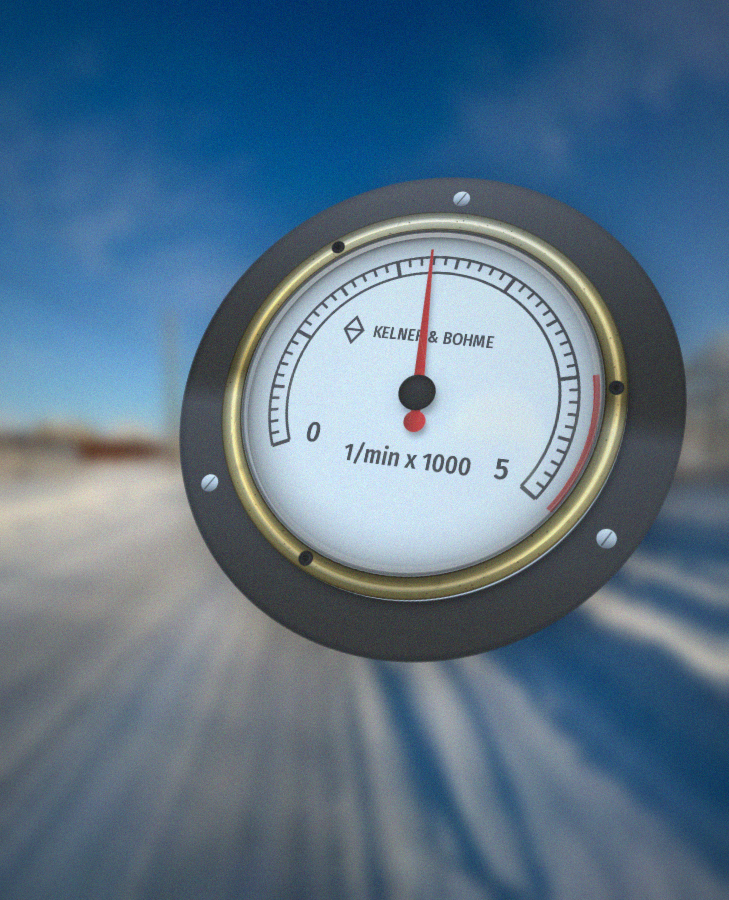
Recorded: 2300; rpm
